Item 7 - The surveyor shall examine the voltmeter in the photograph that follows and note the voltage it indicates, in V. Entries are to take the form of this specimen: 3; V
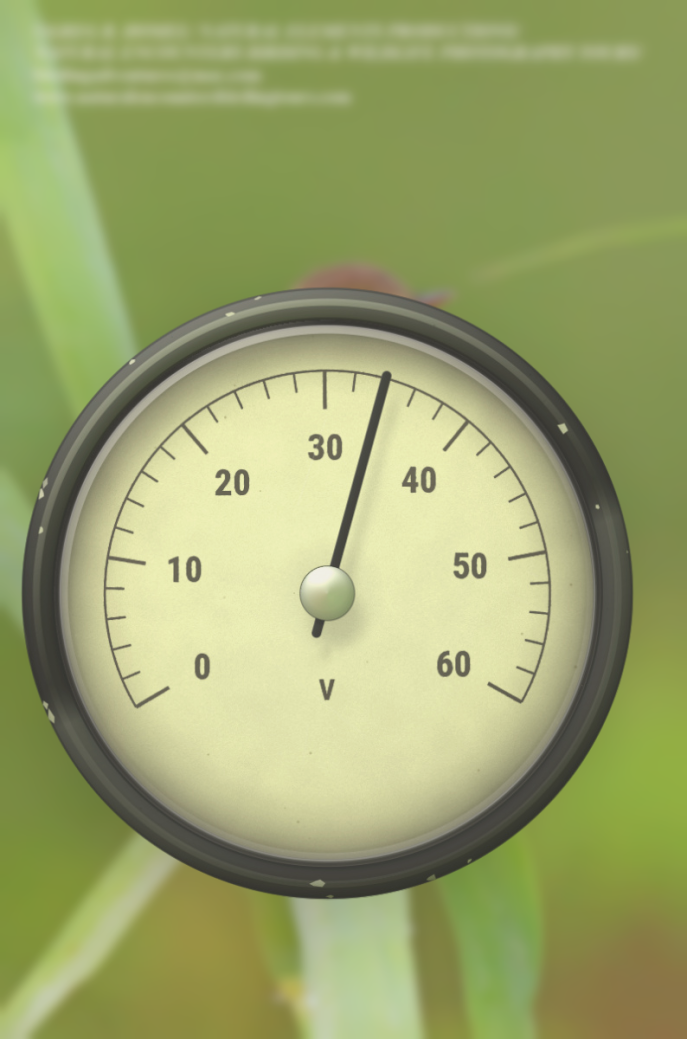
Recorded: 34; V
